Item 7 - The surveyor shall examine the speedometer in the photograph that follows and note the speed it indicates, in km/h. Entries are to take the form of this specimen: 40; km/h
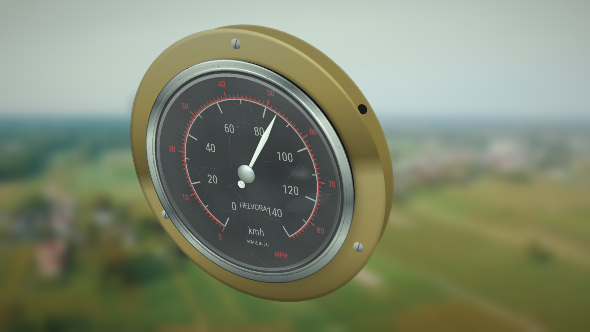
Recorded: 85; km/h
